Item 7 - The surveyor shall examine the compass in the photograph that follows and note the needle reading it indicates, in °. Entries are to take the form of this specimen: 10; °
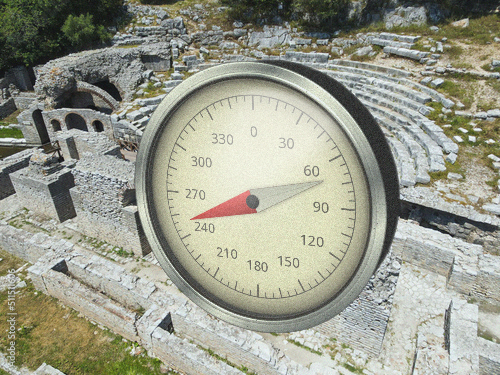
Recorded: 250; °
